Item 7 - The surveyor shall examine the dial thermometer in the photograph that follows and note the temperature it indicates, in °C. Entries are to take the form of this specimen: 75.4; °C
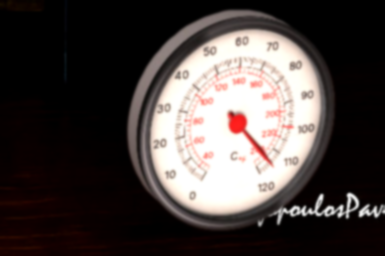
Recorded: 115; °C
